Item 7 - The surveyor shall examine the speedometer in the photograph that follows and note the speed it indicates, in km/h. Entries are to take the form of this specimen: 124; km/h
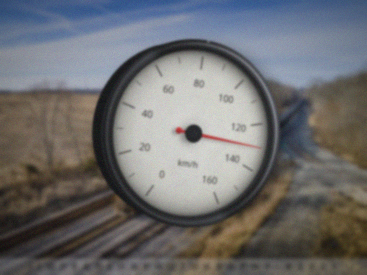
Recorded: 130; km/h
